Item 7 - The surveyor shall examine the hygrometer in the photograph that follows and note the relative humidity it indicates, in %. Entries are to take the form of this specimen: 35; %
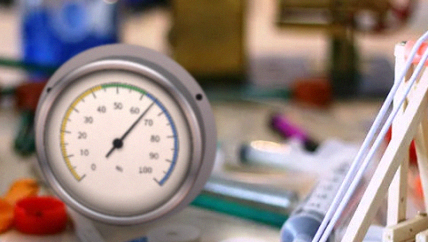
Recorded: 65; %
